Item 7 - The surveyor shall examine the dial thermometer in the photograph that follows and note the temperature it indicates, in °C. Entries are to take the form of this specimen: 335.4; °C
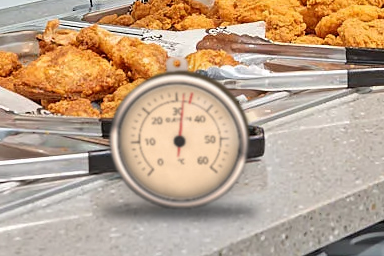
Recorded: 32; °C
